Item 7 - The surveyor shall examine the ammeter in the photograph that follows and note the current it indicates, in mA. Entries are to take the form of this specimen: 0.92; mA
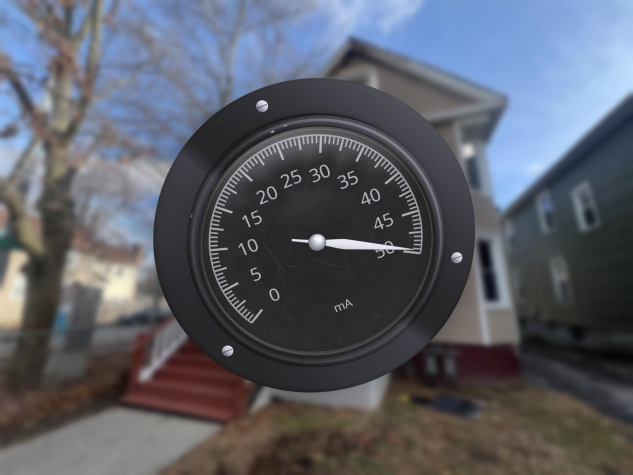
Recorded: 49.5; mA
